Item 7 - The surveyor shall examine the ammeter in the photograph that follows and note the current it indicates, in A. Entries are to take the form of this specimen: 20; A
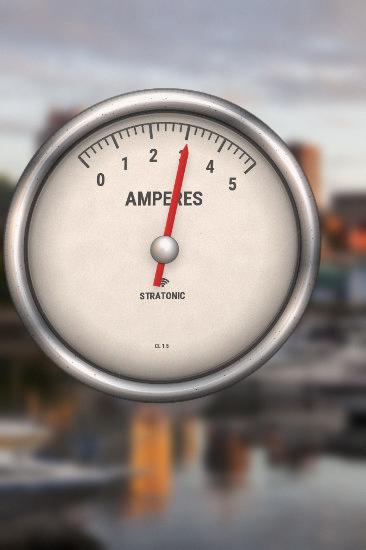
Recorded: 3; A
